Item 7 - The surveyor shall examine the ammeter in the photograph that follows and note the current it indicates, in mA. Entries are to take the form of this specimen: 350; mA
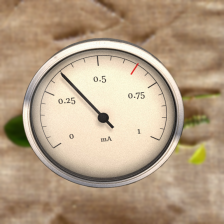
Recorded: 0.35; mA
